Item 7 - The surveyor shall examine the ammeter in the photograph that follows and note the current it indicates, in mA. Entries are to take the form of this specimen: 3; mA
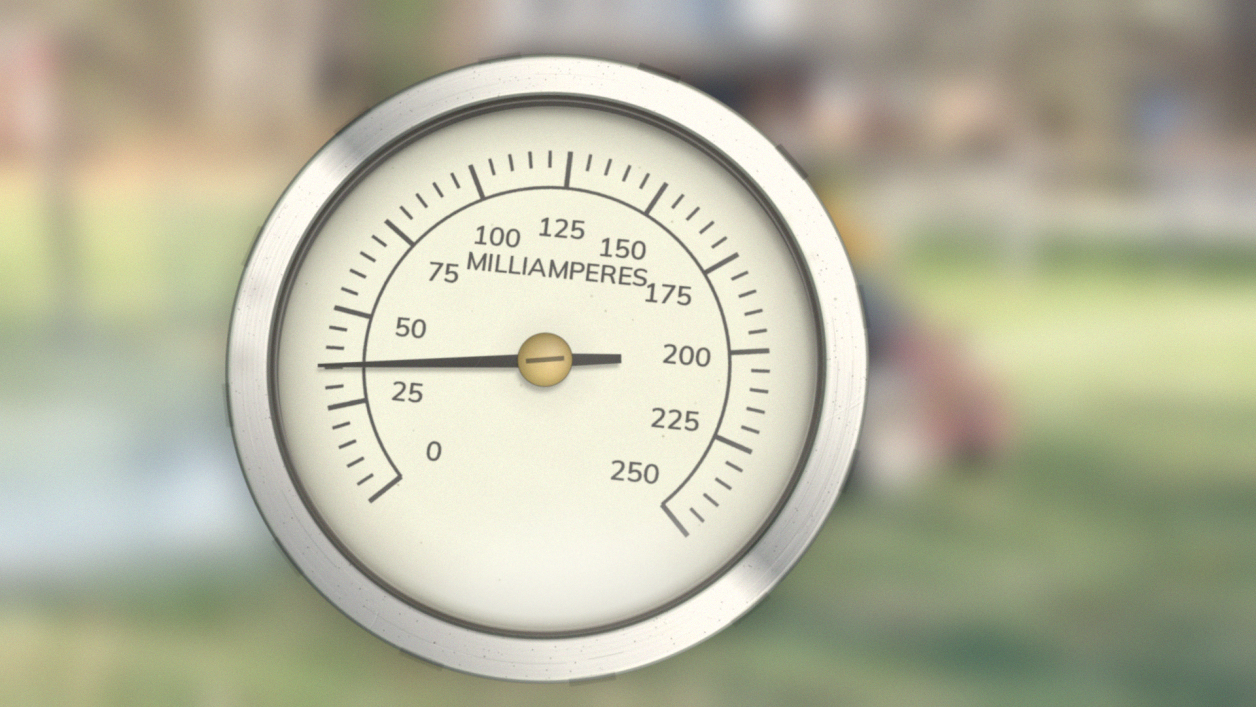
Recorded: 35; mA
